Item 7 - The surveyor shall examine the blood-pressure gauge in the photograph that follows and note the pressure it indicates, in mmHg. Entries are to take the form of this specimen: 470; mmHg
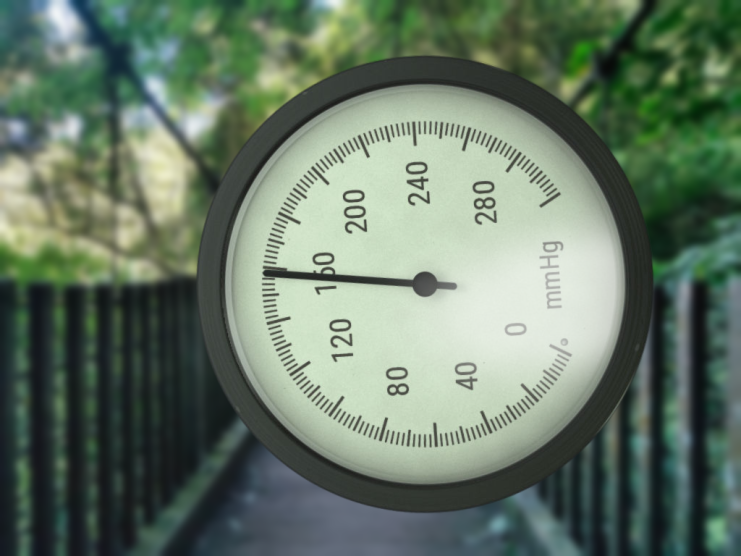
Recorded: 158; mmHg
